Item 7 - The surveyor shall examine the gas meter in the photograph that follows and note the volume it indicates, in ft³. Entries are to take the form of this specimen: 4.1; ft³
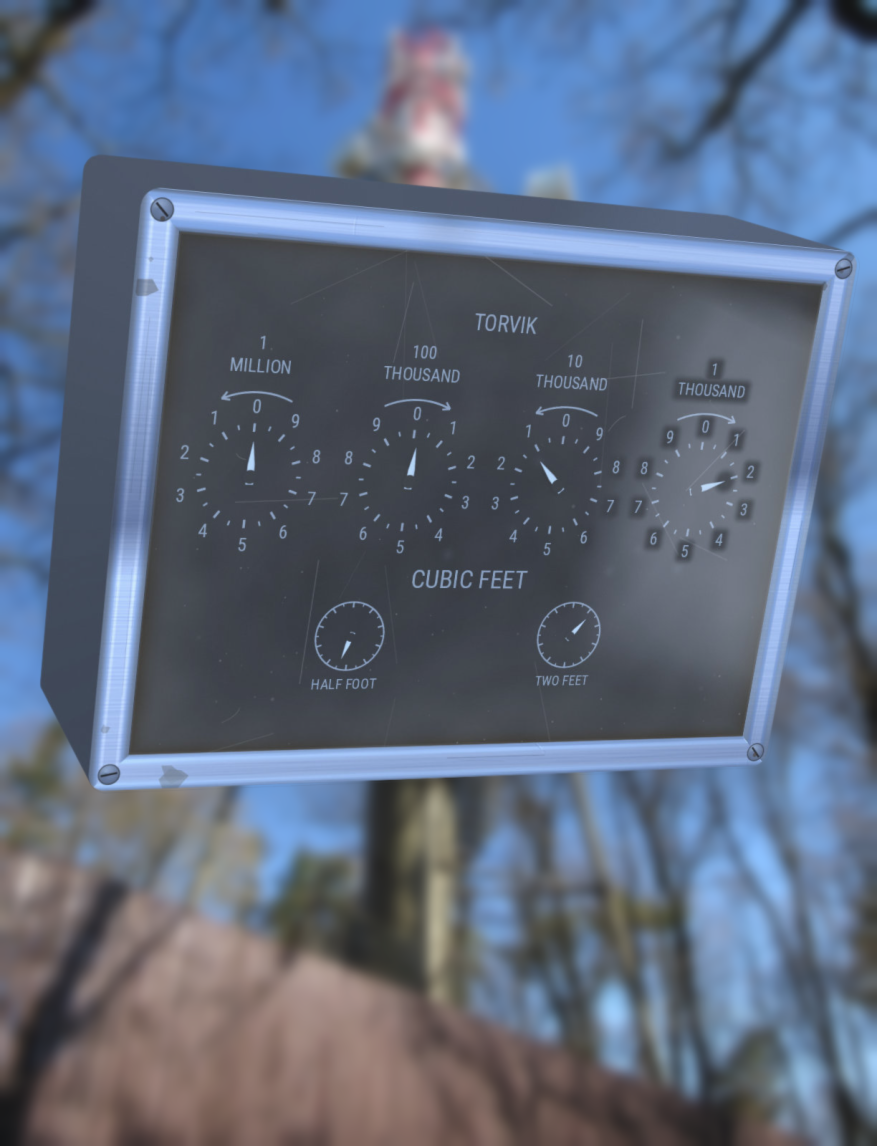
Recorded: 1200; ft³
